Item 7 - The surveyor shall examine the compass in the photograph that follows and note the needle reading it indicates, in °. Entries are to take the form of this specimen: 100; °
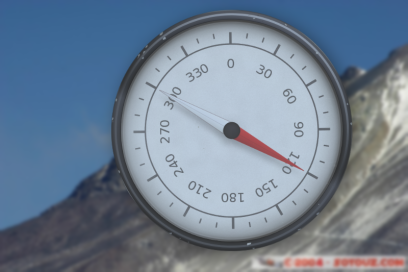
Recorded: 120; °
